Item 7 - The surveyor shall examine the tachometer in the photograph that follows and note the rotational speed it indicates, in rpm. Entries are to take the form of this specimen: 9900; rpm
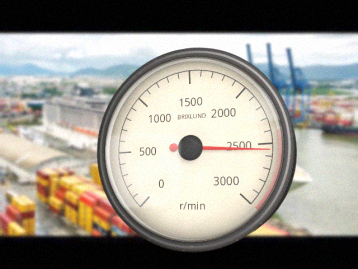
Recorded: 2550; rpm
